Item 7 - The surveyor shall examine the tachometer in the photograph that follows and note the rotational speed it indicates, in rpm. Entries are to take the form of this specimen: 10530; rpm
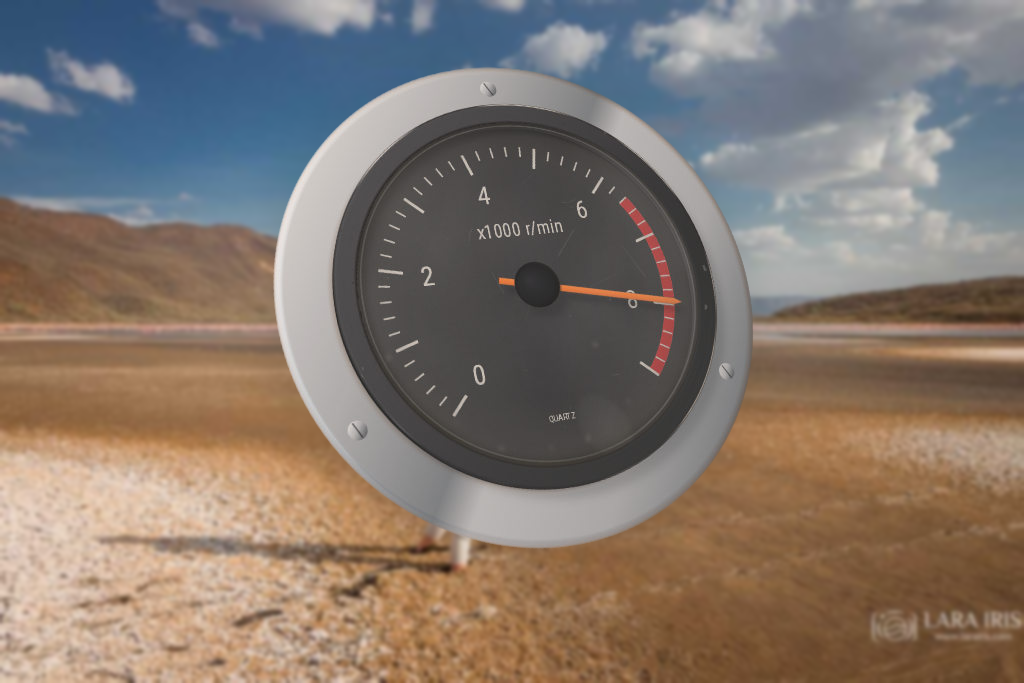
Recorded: 8000; rpm
